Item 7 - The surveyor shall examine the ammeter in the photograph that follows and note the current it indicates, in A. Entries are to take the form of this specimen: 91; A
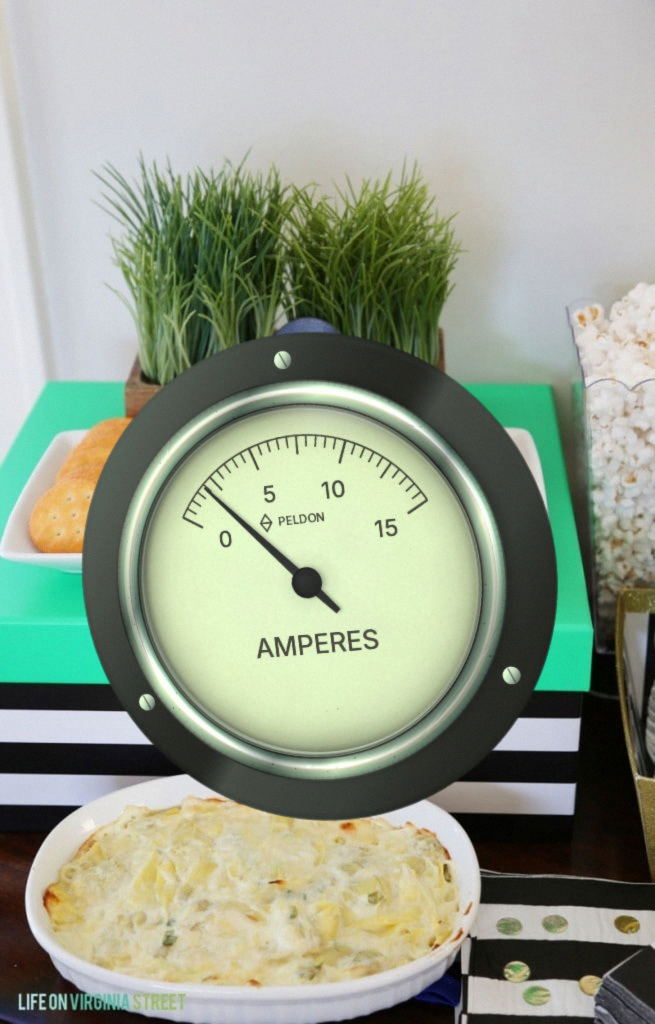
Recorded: 2; A
